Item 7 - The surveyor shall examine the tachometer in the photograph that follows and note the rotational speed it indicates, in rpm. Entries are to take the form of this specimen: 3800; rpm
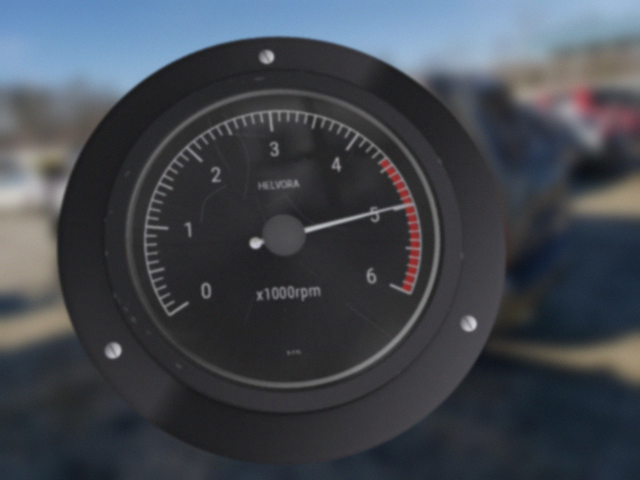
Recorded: 5000; rpm
